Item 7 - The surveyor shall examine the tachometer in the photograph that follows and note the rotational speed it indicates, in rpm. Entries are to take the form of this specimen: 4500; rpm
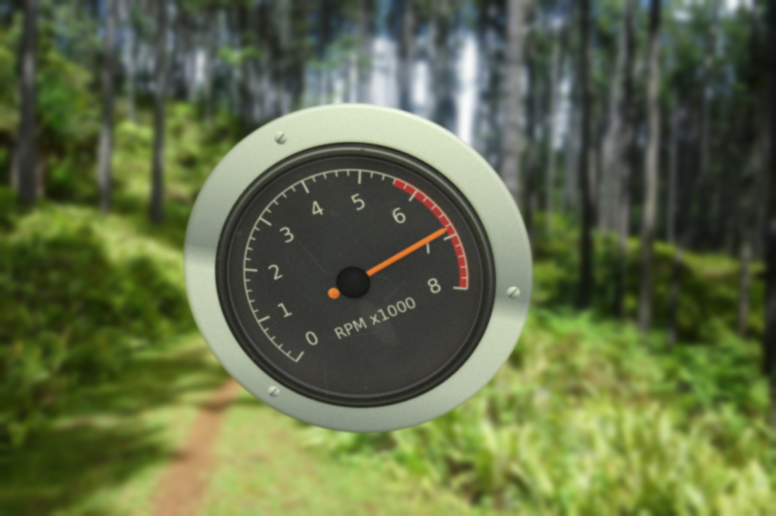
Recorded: 6800; rpm
